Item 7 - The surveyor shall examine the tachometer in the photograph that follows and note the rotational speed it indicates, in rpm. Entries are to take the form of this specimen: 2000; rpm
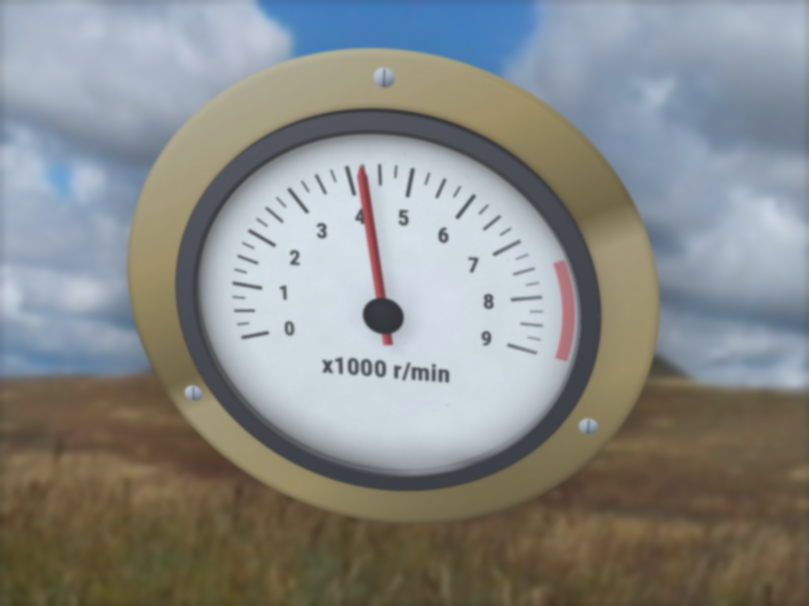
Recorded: 4250; rpm
